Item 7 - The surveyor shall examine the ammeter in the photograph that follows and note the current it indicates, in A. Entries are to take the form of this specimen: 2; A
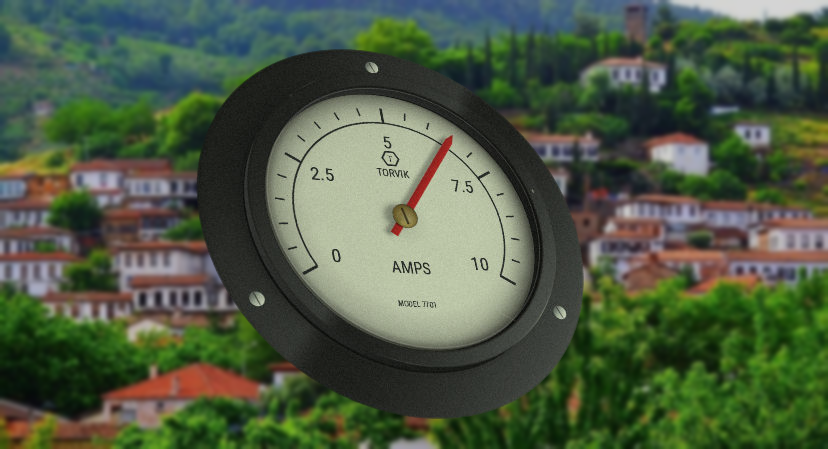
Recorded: 6.5; A
